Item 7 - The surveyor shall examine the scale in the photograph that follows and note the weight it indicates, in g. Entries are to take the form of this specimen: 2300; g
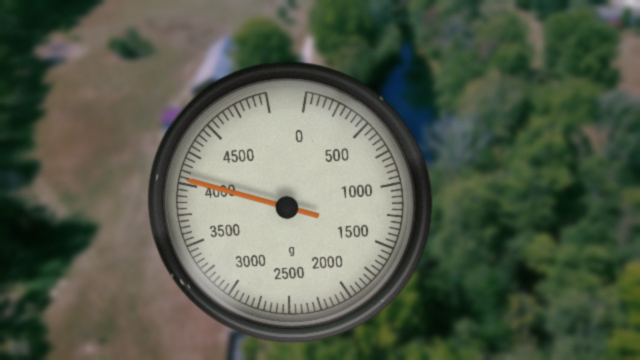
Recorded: 4050; g
